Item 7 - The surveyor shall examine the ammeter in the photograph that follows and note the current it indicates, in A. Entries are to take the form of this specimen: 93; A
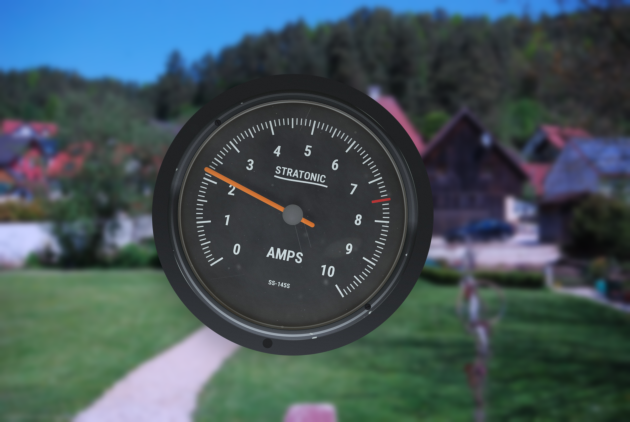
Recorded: 2.2; A
